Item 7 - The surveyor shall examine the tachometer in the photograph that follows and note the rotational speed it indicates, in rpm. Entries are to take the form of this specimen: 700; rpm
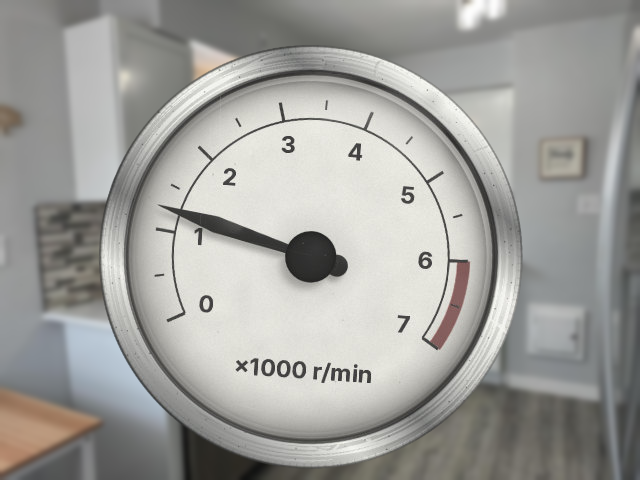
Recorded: 1250; rpm
